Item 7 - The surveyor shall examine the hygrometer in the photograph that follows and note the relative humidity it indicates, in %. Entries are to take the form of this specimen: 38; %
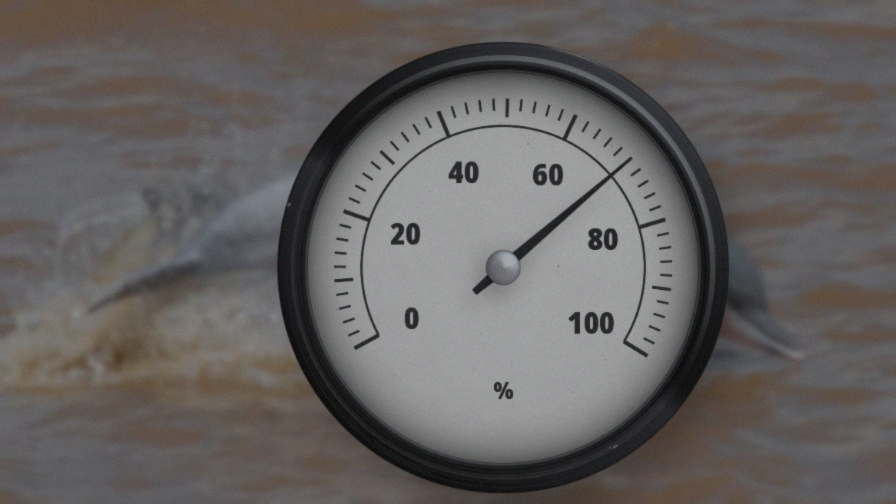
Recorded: 70; %
